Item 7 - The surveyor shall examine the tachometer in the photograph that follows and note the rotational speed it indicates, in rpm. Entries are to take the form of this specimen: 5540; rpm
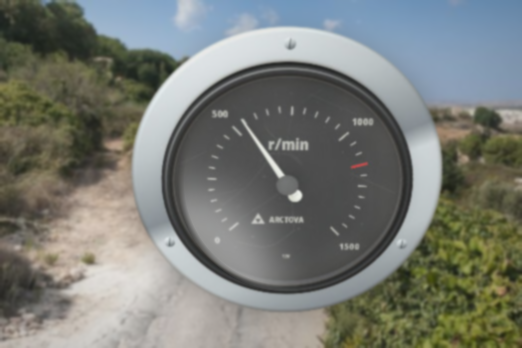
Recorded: 550; rpm
